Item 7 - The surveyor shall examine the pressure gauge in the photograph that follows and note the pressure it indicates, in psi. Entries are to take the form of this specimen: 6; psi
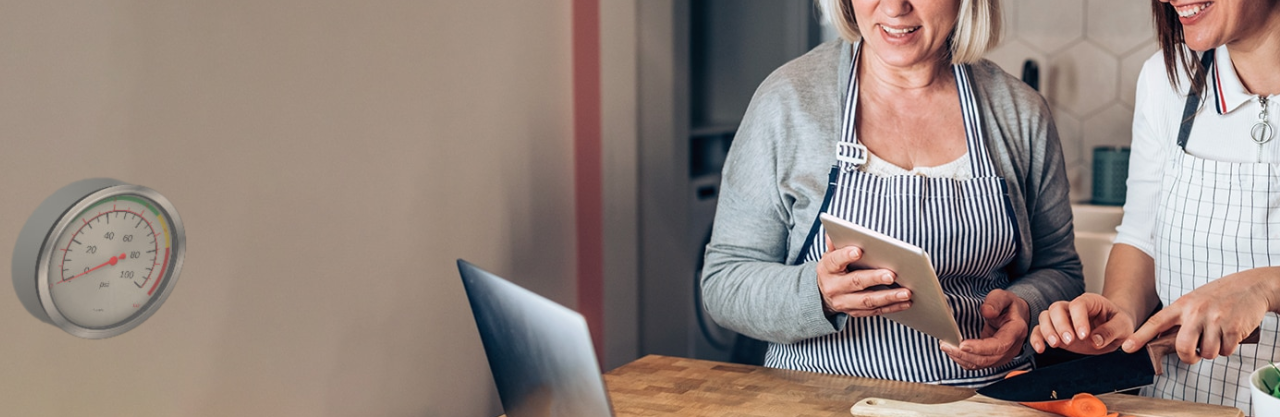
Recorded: 0; psi
